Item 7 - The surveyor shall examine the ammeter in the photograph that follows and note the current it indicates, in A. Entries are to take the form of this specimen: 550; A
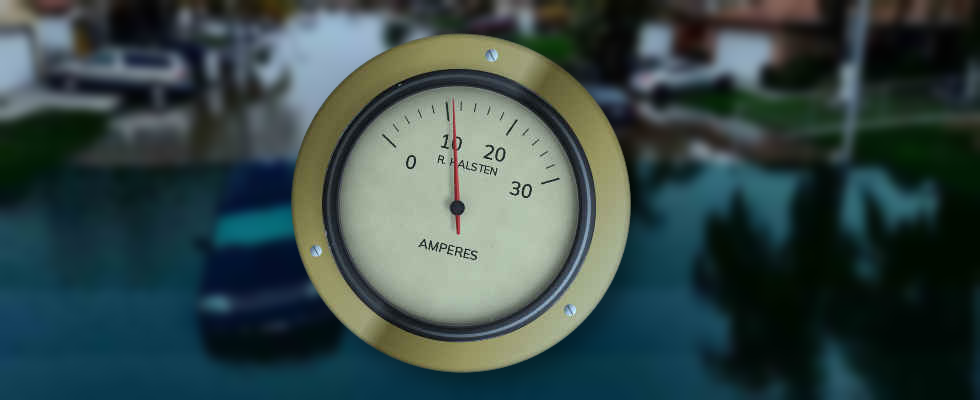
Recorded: 11; A
